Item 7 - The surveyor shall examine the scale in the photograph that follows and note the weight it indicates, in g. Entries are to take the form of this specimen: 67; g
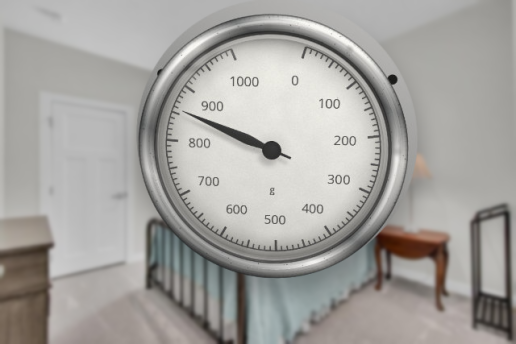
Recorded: 860; g
